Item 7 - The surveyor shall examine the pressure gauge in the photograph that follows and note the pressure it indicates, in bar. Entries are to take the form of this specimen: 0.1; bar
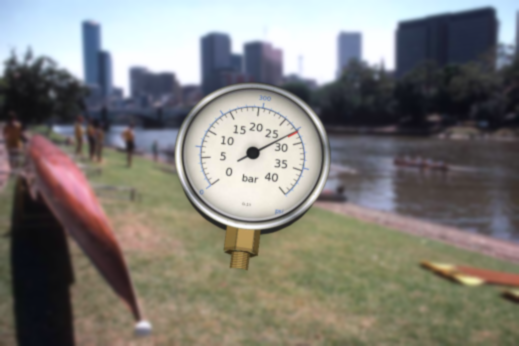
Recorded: 28; bar
